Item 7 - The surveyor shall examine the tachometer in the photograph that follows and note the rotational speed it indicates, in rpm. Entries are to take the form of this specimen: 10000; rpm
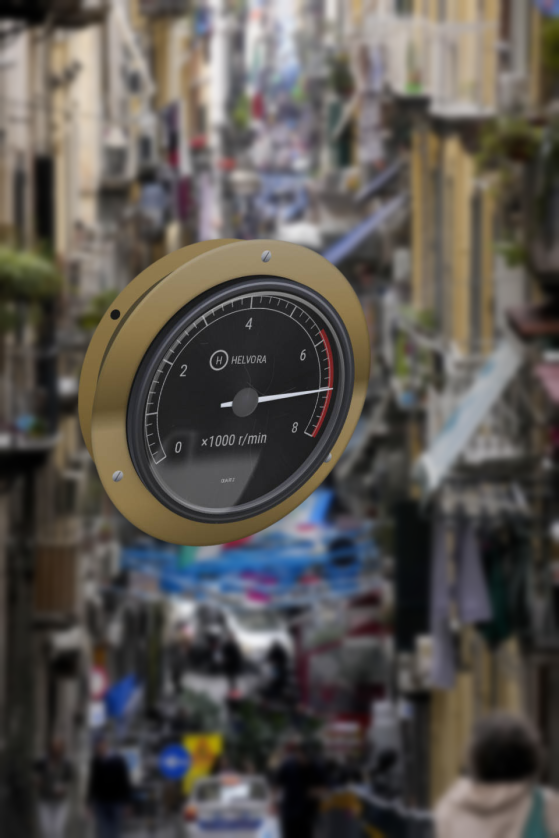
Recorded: 7000; rpm
